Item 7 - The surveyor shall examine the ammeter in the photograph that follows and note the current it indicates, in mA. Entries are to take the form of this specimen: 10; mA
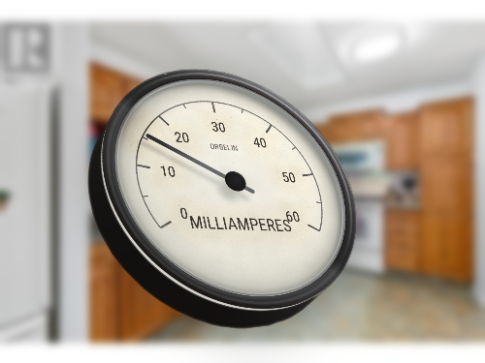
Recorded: 15; mA
